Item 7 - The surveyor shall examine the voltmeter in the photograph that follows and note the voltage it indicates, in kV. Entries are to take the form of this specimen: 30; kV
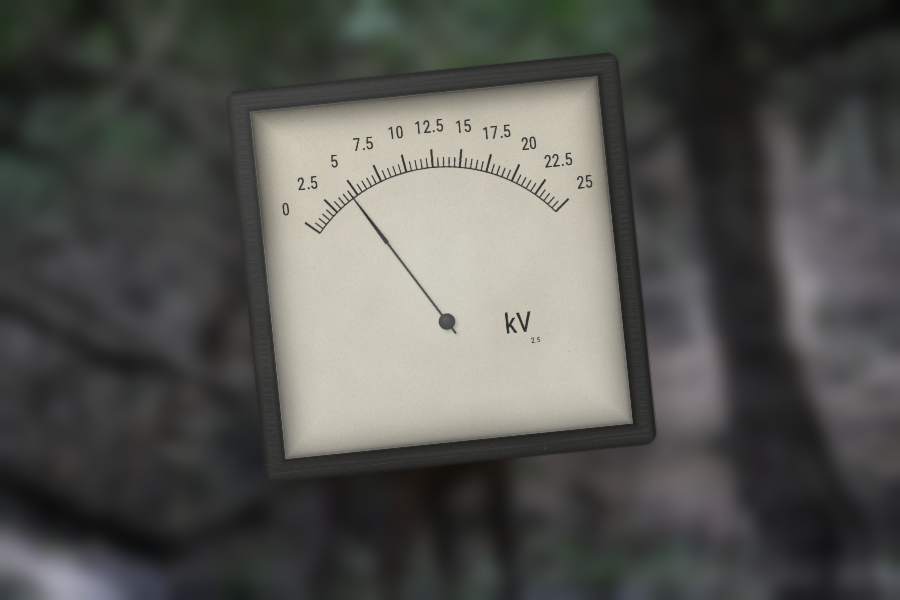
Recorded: 4.5; kV
